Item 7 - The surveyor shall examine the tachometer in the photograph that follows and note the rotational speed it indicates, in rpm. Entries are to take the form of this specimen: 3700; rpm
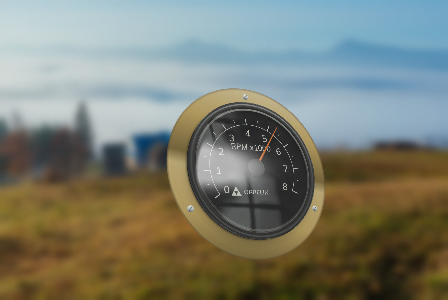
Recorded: 5250; rpm
